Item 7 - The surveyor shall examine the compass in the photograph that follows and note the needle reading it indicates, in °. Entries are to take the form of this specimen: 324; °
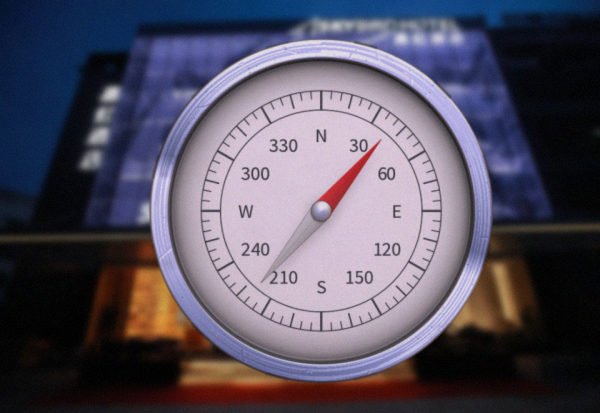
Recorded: 40; °
